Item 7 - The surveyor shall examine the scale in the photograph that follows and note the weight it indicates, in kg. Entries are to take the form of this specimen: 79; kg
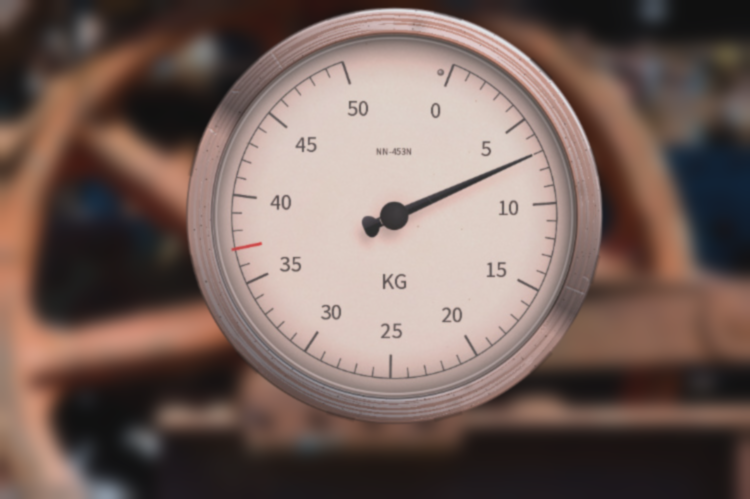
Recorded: 7; kg
